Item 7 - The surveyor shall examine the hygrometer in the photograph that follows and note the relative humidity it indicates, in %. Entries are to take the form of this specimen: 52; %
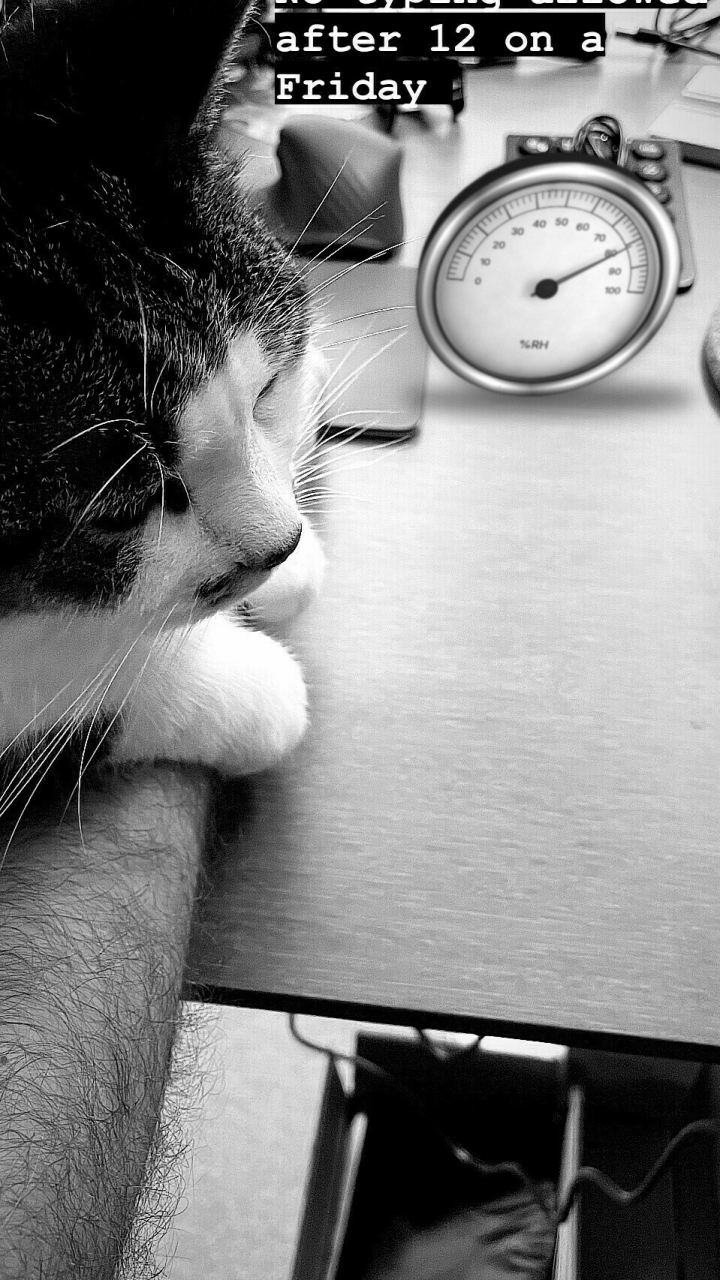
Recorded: 80; %
